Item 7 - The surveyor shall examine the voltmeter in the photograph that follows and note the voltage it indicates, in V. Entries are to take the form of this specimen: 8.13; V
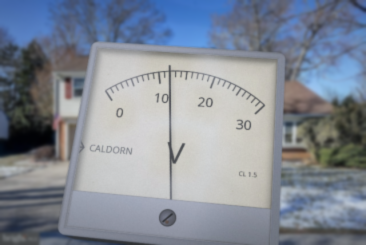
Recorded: 12; V
